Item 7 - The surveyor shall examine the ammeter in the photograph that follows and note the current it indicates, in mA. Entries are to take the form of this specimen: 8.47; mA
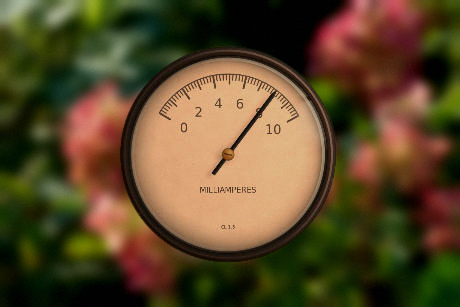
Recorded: 8; mA
